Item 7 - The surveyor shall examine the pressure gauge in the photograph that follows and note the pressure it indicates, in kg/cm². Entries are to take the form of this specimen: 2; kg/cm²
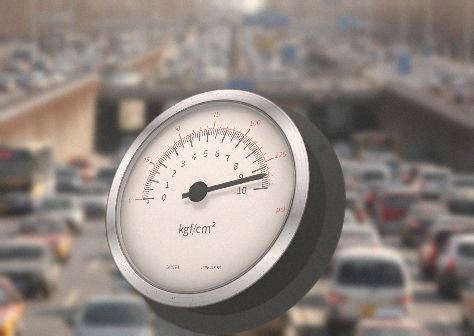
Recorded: 9.5; kg/cm²
